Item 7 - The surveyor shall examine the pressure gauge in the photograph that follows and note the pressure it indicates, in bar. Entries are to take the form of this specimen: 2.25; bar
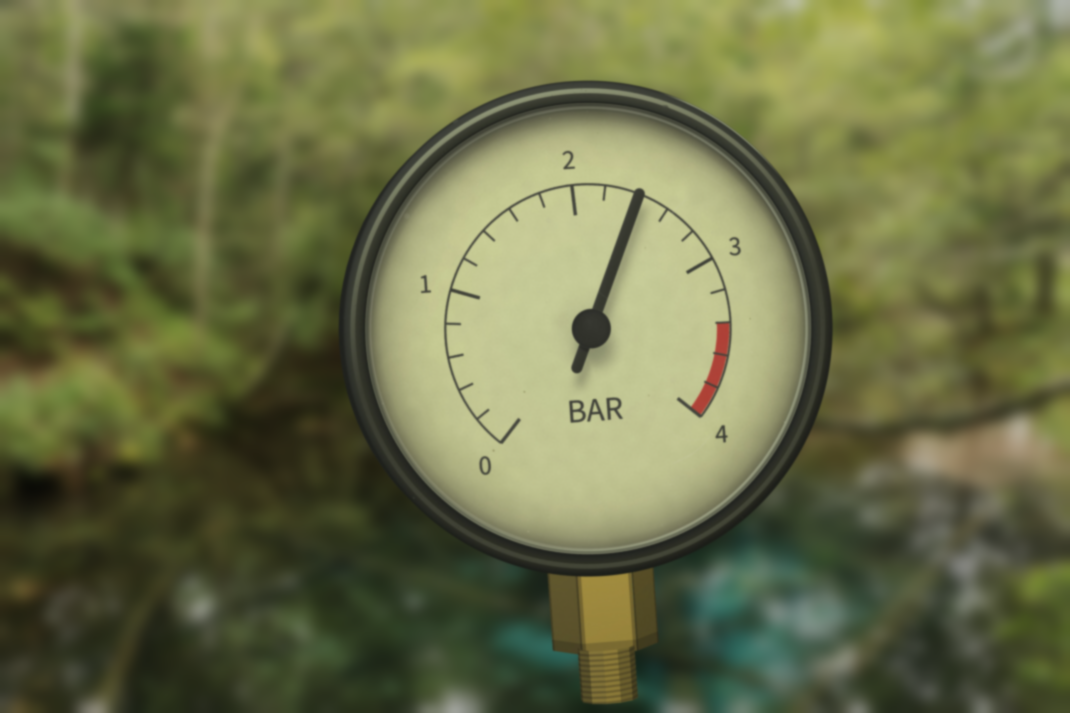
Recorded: 2.4; bar
